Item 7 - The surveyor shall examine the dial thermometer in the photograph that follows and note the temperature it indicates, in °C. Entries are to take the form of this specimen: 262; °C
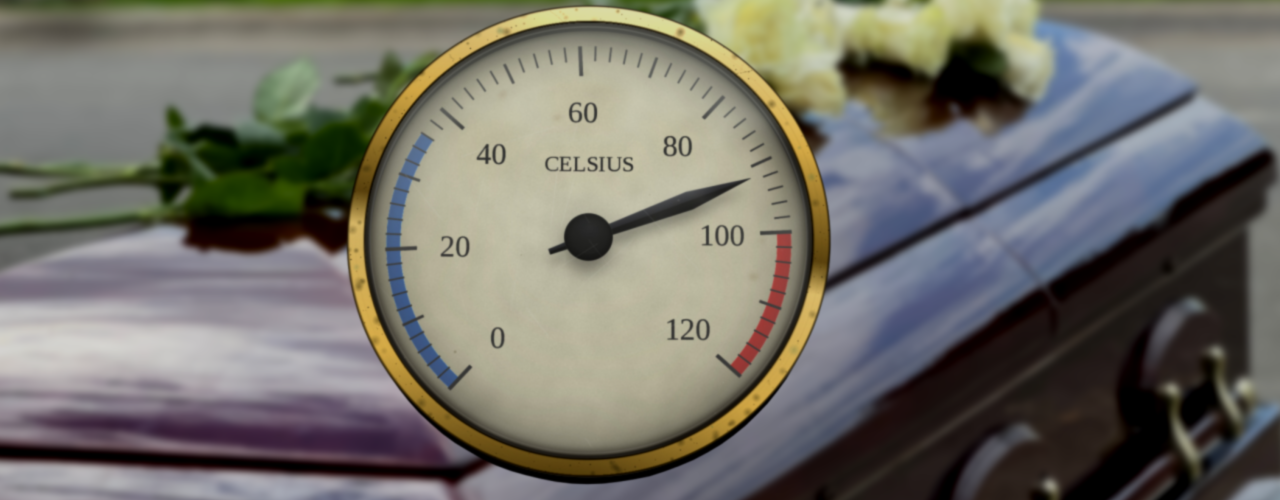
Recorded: 92; °C
